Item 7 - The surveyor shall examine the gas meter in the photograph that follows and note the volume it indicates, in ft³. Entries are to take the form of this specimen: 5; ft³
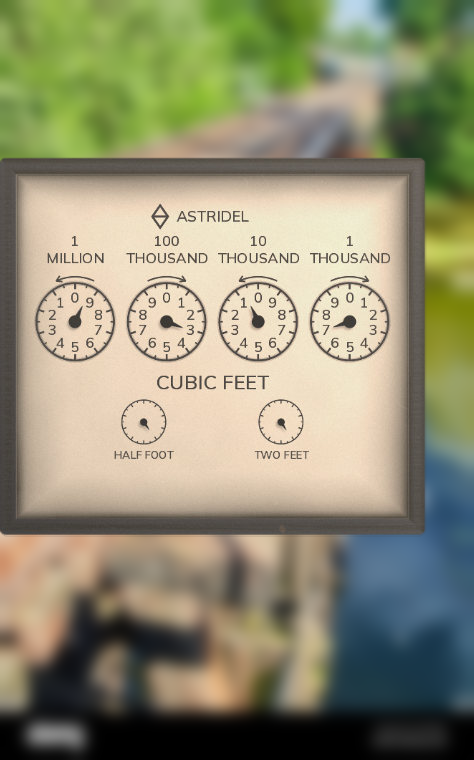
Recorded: 930700; ft³
